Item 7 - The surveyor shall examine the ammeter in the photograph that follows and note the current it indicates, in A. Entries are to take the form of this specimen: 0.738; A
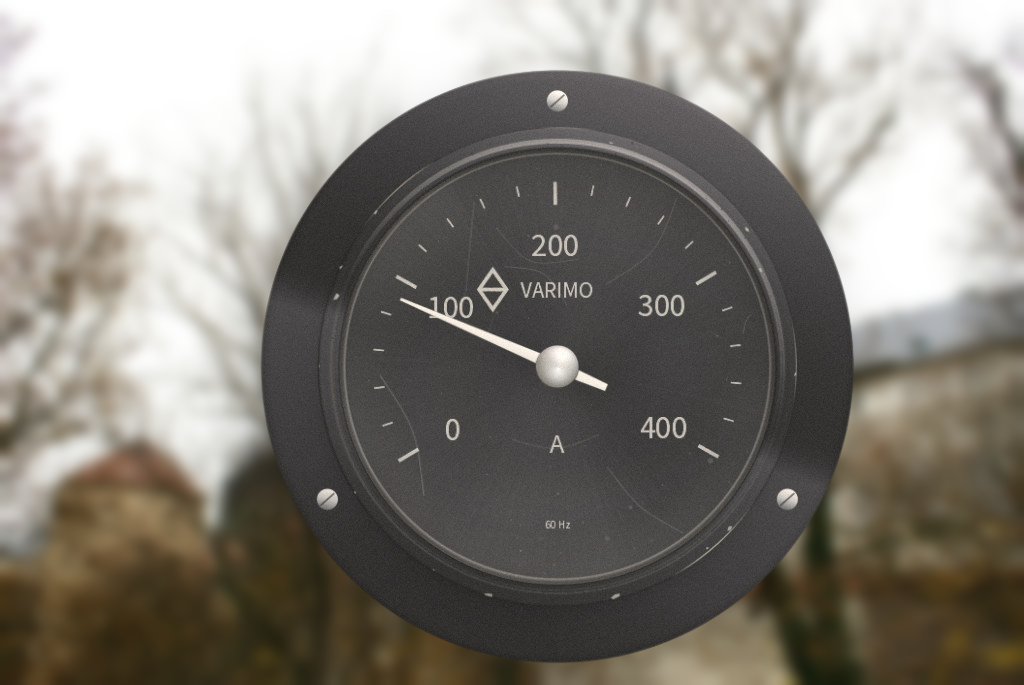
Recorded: 90; A
